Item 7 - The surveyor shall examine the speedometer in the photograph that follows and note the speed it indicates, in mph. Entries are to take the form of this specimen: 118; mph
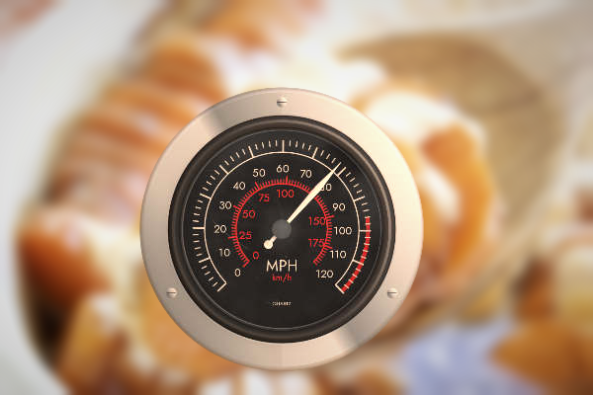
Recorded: 78; mph
